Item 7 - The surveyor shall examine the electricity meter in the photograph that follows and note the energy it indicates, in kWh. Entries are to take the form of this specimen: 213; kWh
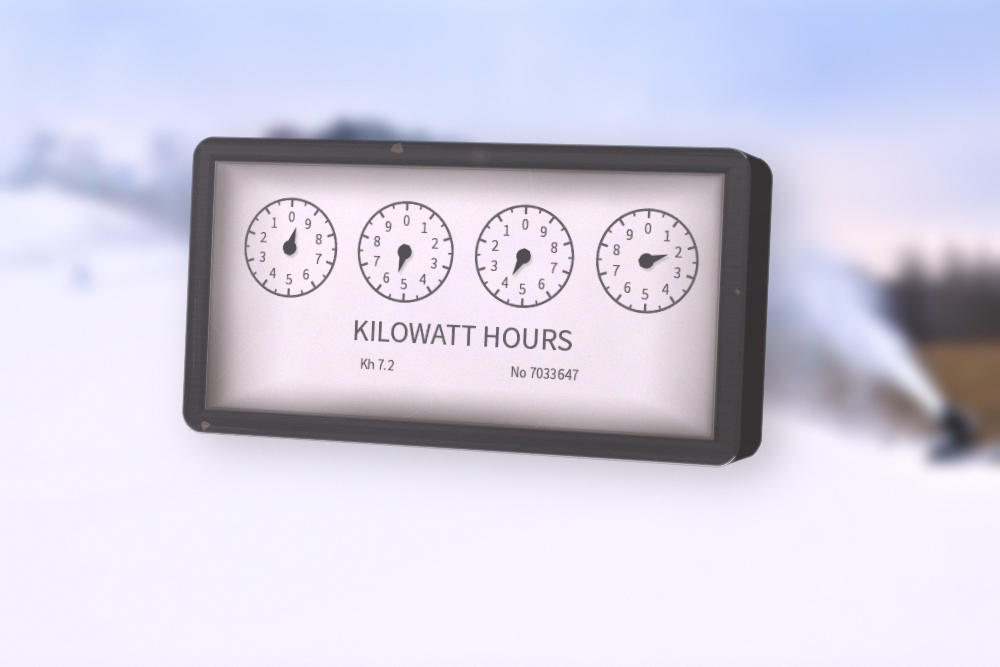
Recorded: 9542; kWh
